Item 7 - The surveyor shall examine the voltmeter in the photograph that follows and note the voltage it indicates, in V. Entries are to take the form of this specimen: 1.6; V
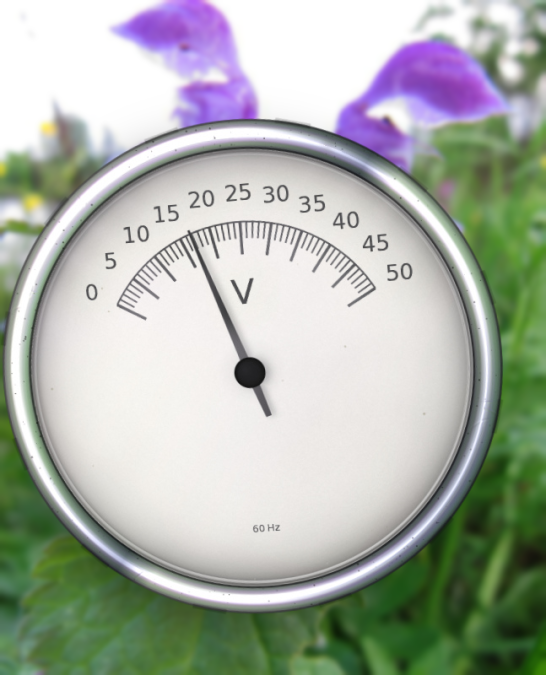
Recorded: 17; V
